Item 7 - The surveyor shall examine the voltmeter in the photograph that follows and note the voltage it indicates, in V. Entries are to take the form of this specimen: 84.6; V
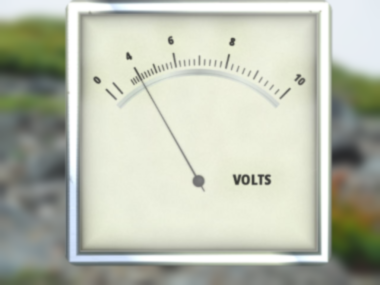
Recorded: 4; V
